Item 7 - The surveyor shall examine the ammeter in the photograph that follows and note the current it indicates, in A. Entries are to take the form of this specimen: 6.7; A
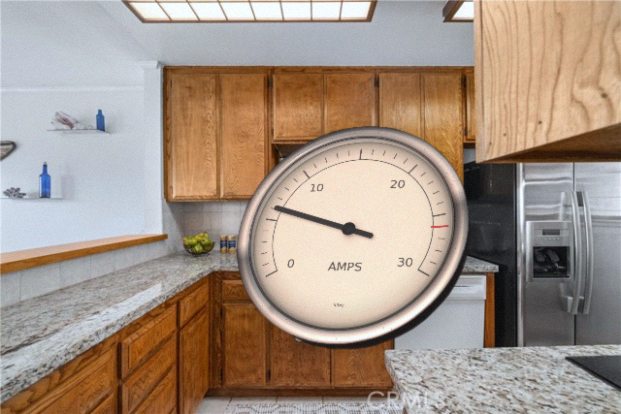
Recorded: 6; A
